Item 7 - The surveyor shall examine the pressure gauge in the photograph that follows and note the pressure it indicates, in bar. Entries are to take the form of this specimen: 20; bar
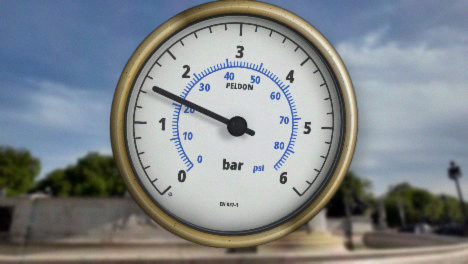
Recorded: 1.5; bar
